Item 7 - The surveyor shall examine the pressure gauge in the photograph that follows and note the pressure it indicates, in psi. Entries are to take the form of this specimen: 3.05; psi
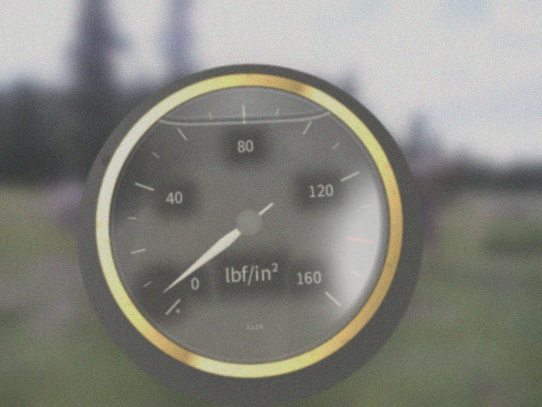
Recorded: 5; psi
